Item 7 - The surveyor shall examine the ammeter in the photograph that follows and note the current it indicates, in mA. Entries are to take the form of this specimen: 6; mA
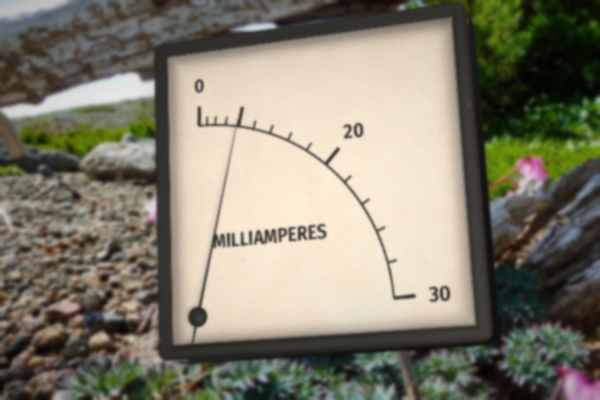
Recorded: 10; mA
